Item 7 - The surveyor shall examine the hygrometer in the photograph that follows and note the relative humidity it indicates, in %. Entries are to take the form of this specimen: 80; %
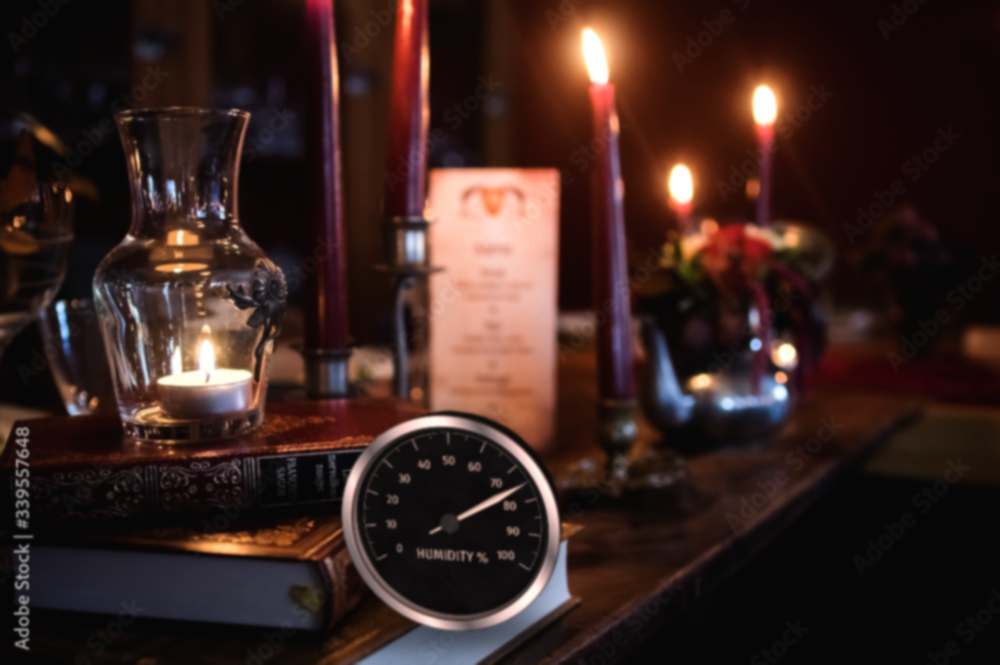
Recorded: 75; %
